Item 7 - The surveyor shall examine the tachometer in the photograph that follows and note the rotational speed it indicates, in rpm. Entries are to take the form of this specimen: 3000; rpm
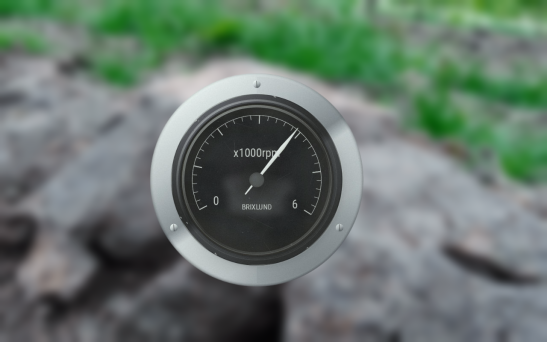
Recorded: 3900; rpm
